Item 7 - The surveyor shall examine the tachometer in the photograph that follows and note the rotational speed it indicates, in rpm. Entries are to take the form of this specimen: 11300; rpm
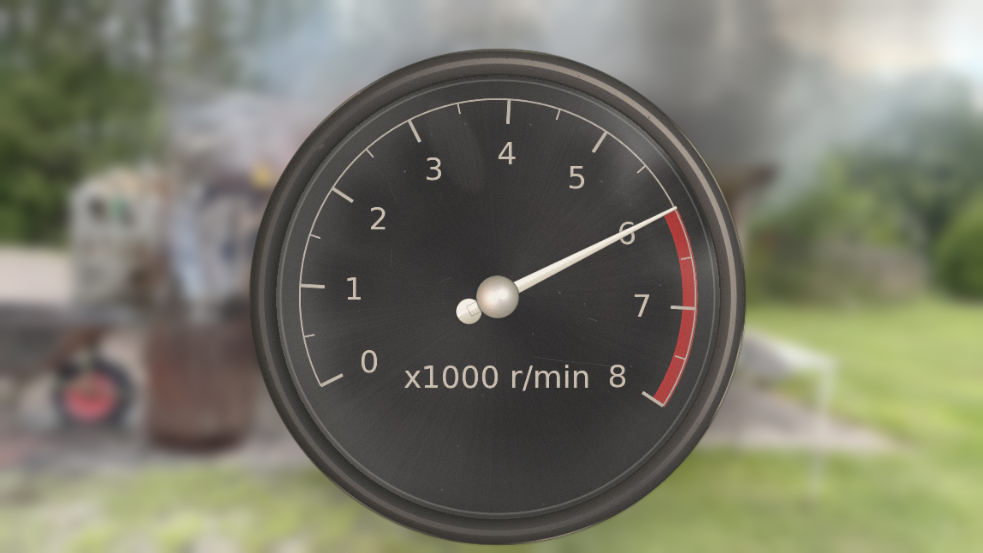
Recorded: 6000; rpm
